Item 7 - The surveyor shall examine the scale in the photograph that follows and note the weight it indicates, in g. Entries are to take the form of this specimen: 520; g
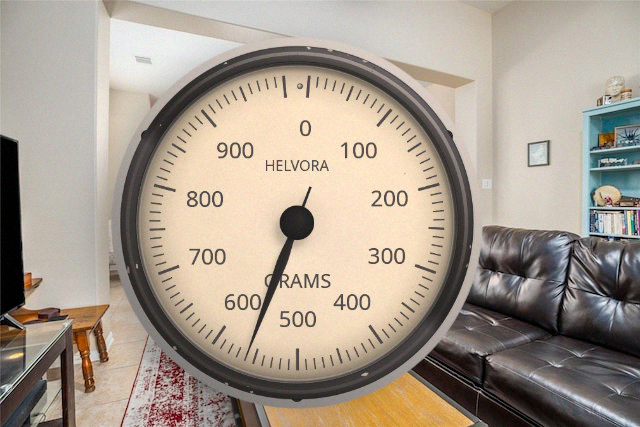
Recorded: 560; g
